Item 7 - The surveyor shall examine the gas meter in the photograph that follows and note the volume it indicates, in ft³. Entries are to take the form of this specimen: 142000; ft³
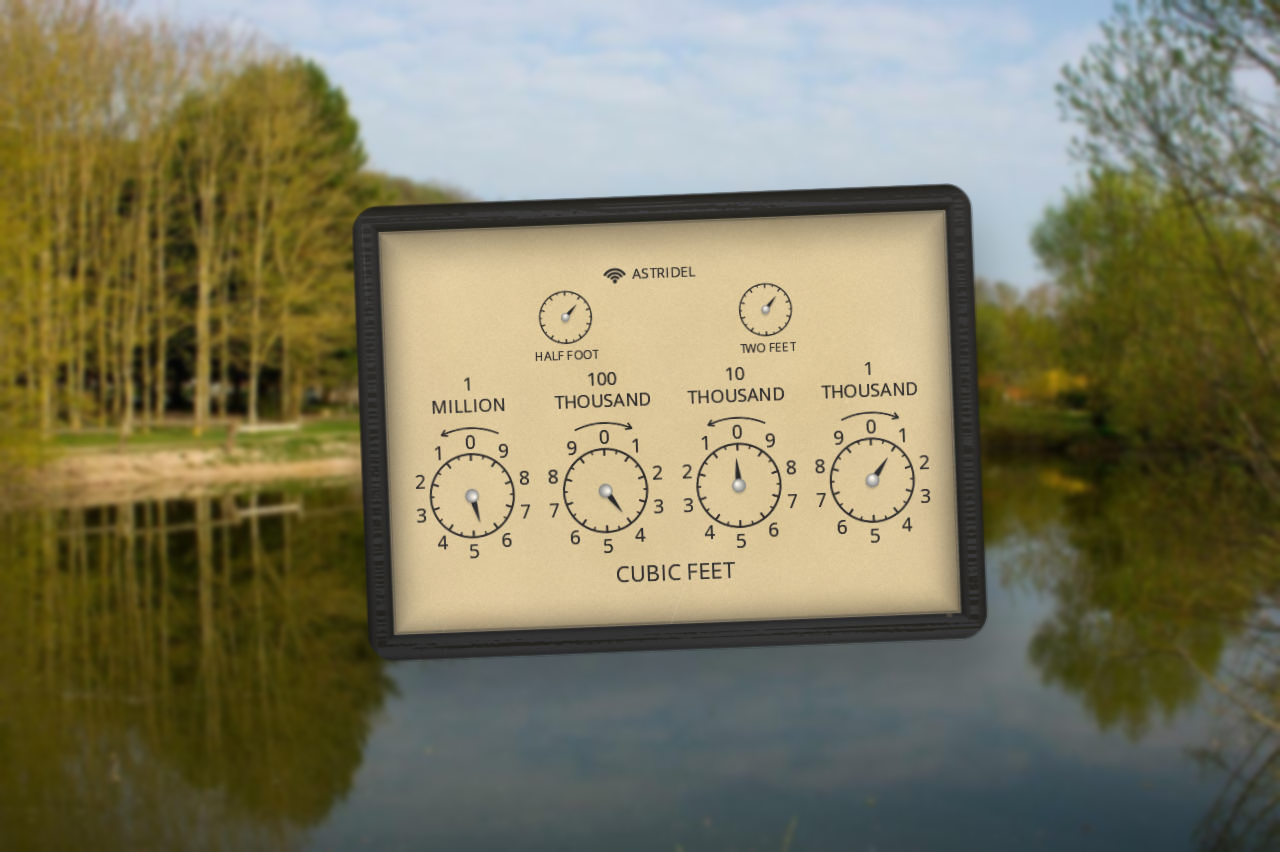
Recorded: 540100; ft³
